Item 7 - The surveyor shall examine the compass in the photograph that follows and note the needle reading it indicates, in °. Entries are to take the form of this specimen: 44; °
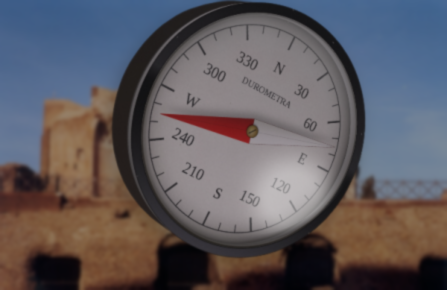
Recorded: 255; °
